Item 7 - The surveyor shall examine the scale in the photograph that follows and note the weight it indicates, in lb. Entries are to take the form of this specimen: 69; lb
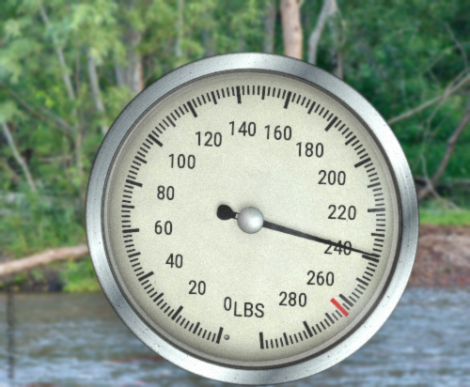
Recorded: 238; lb
